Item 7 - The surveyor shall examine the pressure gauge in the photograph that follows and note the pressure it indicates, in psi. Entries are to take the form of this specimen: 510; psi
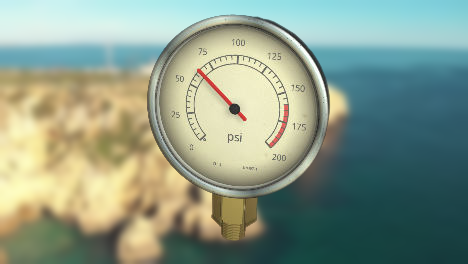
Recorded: 65; psi
